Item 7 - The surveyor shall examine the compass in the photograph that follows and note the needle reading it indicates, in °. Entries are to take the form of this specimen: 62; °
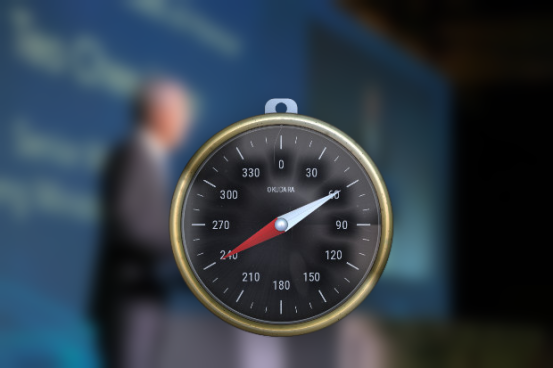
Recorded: 240; °
